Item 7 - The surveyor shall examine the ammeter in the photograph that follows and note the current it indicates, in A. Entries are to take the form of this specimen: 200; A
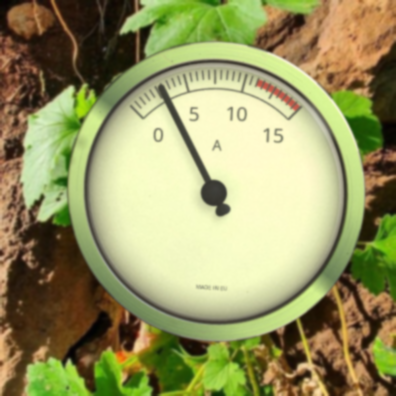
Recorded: 3; A
